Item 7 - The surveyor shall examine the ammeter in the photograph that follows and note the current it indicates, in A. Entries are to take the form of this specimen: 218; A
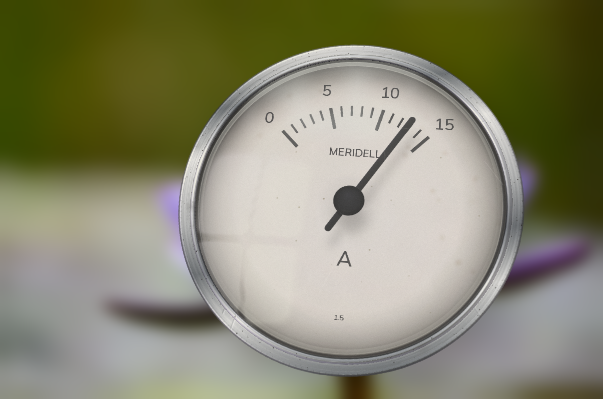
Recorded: 13; A
